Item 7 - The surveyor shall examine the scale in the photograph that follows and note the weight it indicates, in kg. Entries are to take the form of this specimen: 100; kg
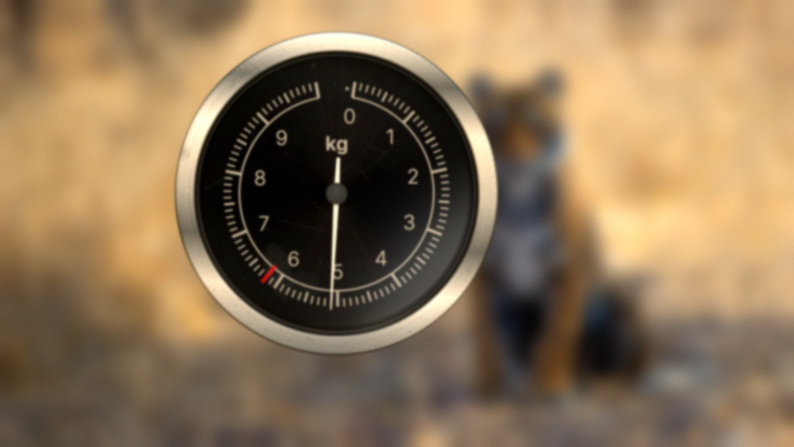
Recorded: 5.1; kg
